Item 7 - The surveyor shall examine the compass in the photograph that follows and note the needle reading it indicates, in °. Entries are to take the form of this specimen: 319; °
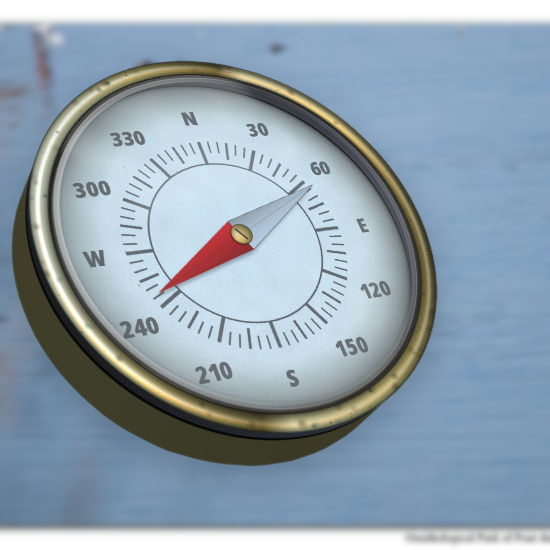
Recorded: 245; °
